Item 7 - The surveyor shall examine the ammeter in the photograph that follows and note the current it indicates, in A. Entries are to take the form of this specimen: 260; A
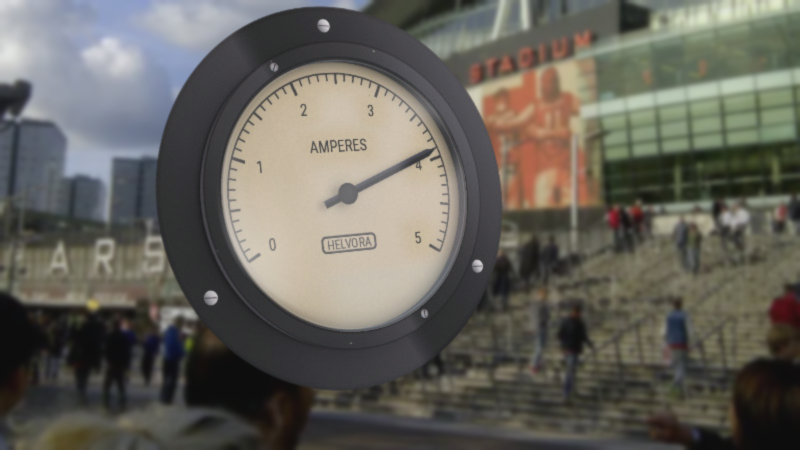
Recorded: 3.9; A
